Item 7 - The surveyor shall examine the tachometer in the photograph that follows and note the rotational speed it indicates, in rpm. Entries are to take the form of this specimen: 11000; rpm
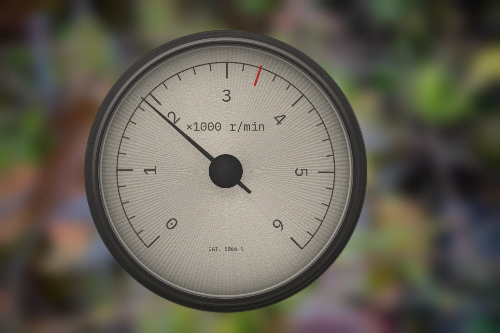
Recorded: 1900; rpm
